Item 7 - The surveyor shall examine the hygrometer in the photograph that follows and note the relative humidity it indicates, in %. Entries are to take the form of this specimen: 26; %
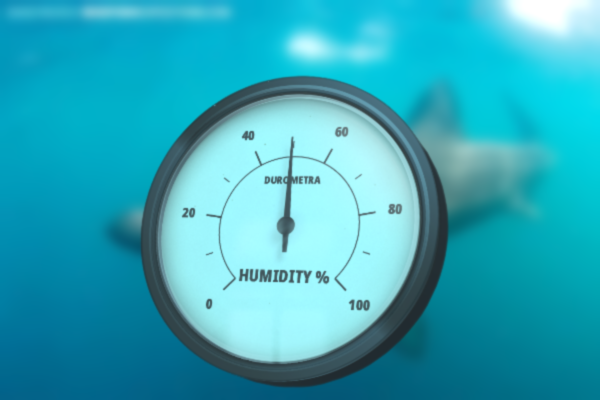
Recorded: 50; %
